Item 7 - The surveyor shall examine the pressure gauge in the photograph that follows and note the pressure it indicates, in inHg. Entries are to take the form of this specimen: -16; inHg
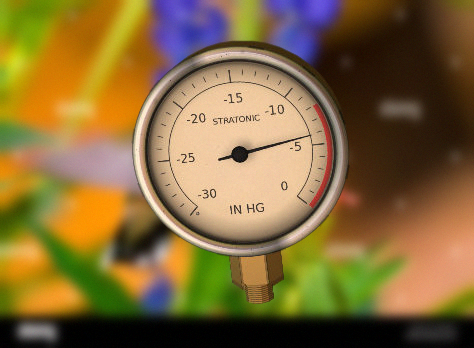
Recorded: -6; inHg
